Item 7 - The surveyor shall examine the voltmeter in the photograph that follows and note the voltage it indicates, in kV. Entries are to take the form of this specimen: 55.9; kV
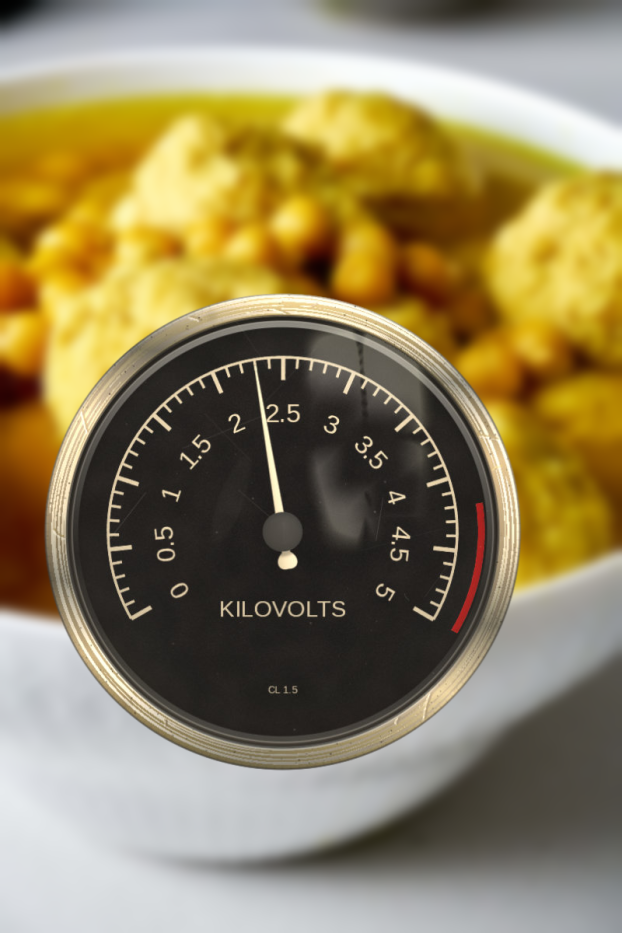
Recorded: 2.3; kV
